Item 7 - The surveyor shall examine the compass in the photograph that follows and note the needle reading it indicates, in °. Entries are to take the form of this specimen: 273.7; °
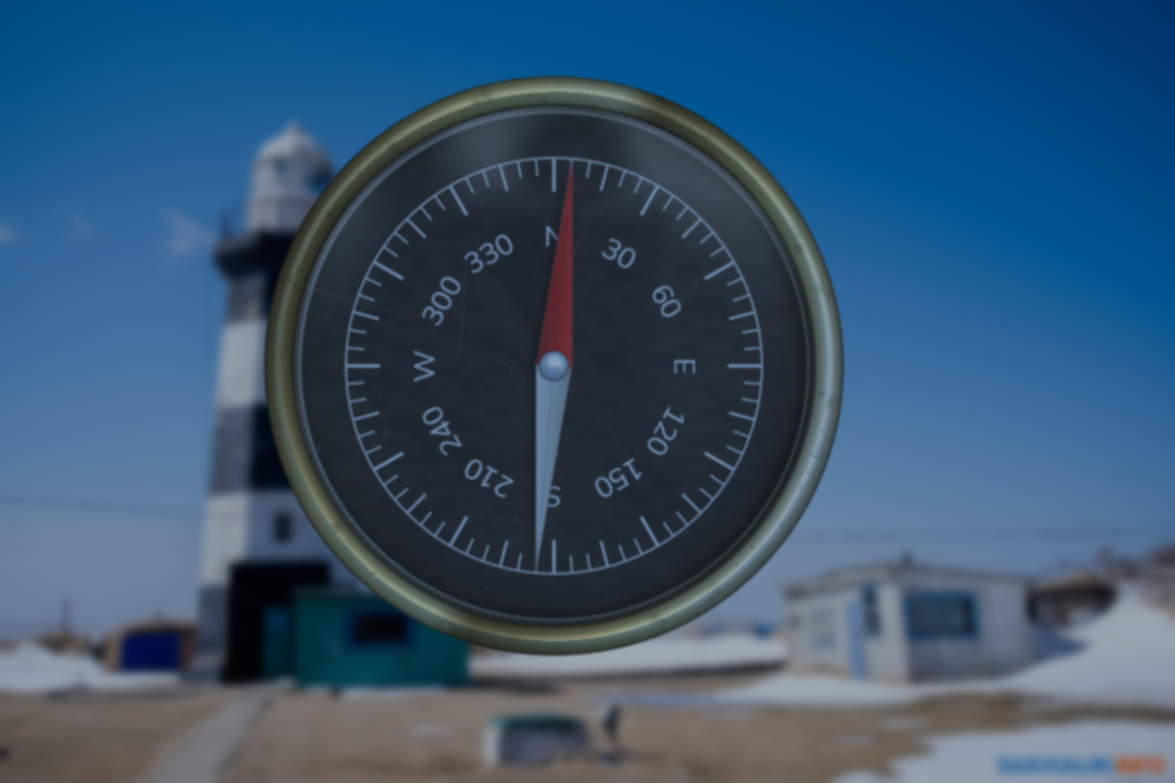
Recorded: 5; °
